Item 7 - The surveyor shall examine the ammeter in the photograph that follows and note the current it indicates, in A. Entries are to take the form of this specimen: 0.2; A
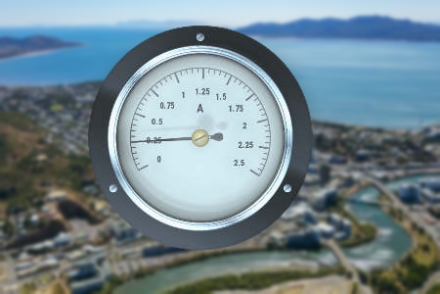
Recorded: 0.25; A
